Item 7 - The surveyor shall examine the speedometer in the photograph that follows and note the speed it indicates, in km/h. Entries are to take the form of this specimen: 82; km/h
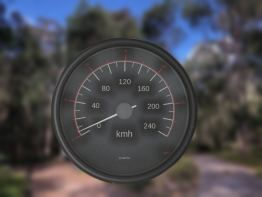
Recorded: 5; km/h
